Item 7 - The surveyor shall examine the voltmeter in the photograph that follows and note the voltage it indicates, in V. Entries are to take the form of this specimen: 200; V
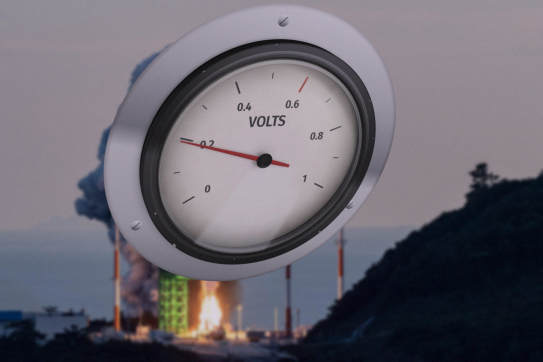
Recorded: 0.2; V
